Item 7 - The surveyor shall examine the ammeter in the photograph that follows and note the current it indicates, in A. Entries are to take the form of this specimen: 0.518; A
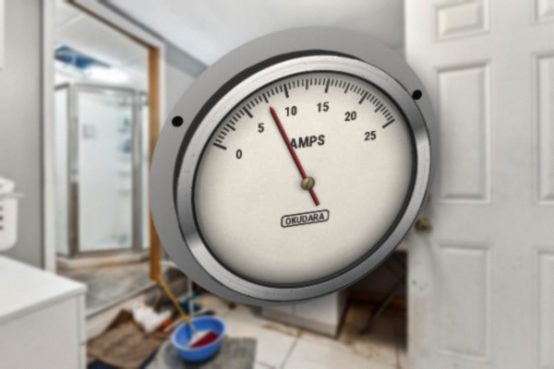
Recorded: 7.5; A
